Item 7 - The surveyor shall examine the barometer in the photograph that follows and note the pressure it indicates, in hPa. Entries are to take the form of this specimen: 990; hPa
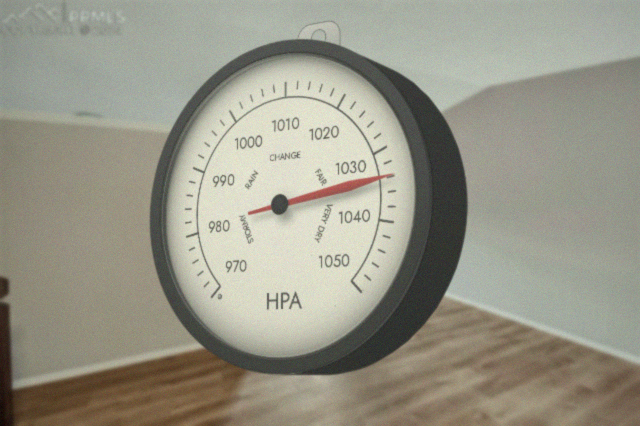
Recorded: 1034; hPa
